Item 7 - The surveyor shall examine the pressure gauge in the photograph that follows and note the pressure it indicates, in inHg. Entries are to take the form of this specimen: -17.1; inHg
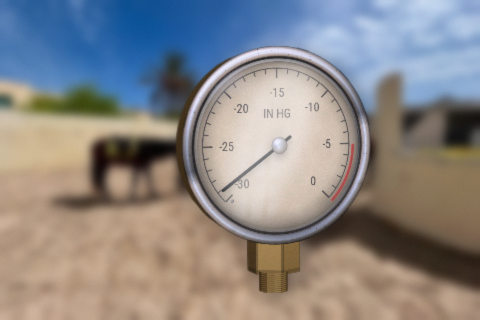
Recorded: -29; inHg
